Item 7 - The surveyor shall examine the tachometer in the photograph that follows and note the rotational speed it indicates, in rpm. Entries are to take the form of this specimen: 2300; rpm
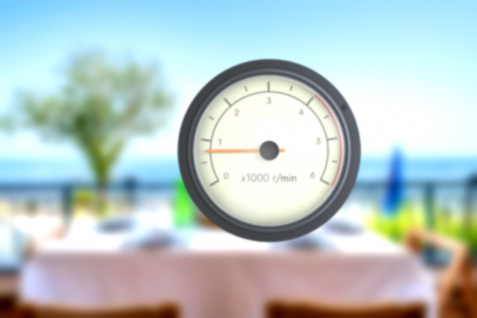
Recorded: 750; rpm
